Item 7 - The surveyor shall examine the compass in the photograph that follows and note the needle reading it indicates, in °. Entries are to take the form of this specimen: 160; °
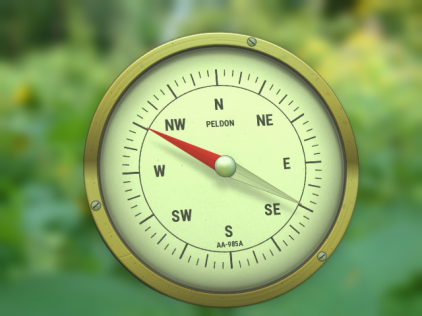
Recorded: 300; °
